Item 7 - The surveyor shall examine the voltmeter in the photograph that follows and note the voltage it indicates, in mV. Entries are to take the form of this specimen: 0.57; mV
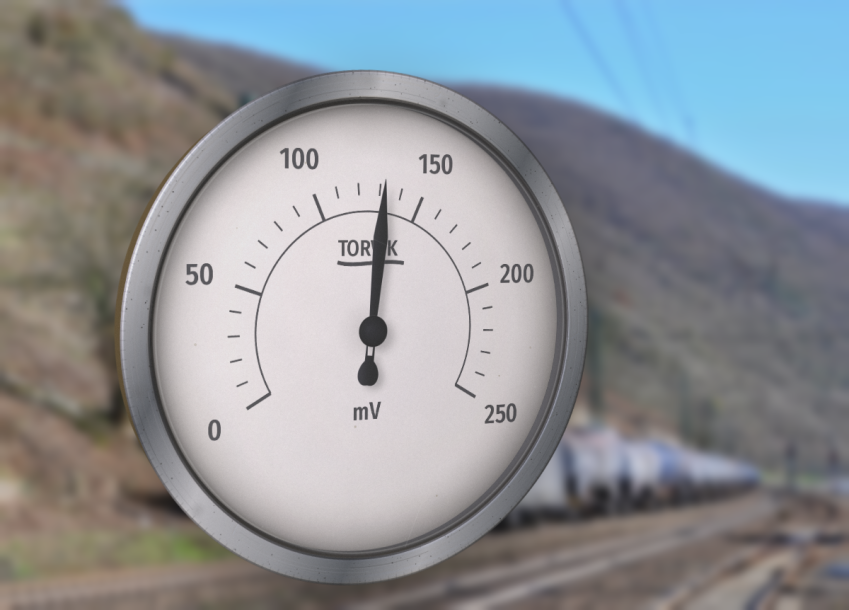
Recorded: 130; mV
